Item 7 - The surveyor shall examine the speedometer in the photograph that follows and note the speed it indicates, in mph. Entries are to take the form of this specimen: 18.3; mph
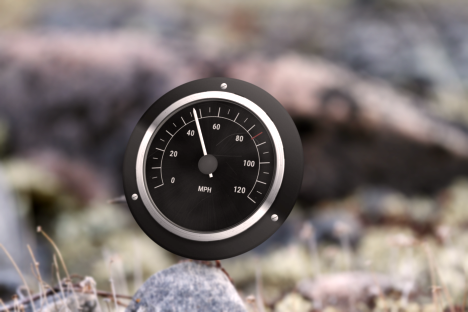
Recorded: 47.5; mph
